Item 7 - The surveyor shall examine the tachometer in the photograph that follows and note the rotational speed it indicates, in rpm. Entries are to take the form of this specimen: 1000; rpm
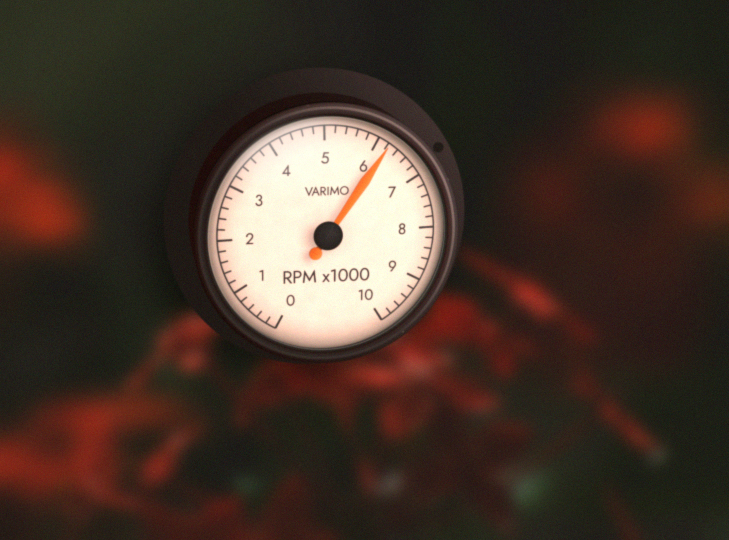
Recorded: 6200; rpm
